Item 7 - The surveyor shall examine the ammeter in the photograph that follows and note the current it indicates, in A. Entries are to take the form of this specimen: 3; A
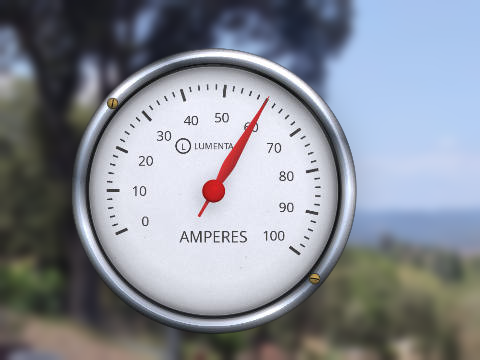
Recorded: 60; A
